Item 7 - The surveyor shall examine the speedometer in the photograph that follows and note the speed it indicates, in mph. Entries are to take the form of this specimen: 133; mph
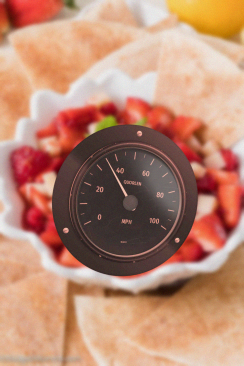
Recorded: 35; mph
